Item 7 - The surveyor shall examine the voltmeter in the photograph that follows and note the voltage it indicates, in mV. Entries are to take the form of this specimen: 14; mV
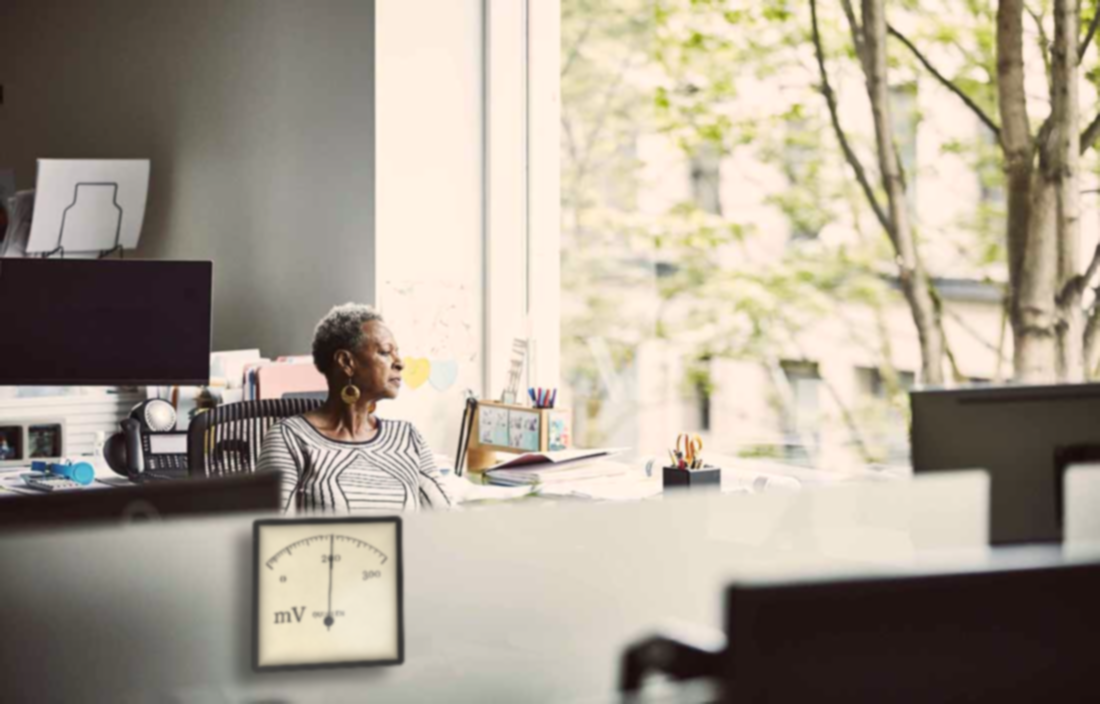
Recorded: 200; mV
